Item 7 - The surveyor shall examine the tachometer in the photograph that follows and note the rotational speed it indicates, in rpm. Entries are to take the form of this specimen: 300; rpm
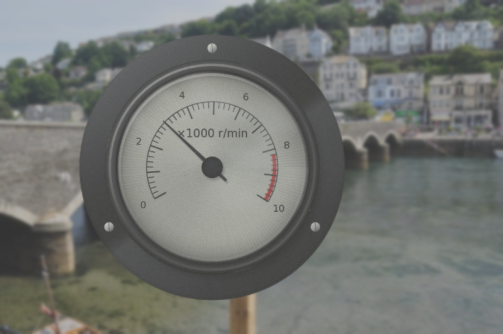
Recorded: 3000; rpm
